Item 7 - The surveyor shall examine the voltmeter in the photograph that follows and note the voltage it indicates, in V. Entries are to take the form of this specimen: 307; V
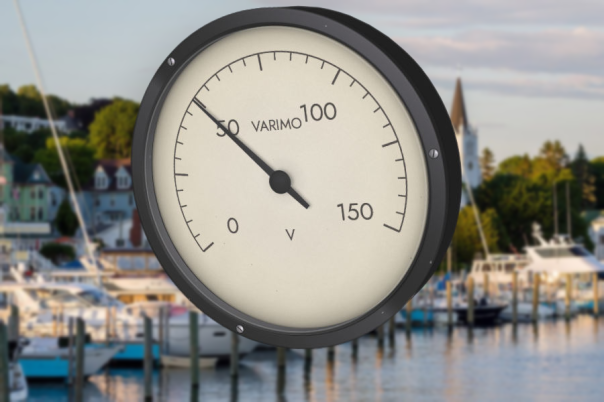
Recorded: 50; V
